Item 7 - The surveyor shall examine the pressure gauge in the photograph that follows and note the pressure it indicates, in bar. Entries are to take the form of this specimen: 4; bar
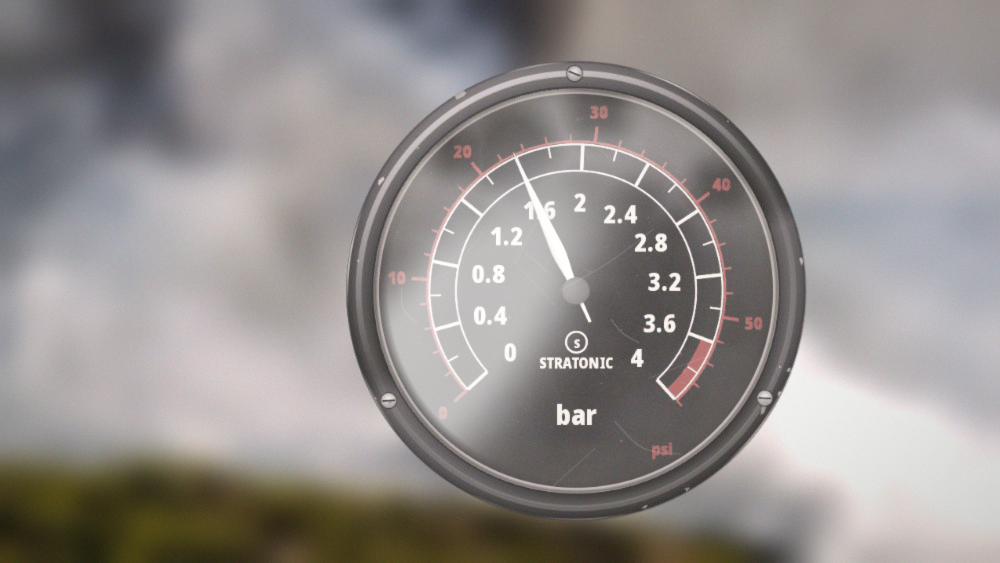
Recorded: 1.6; bar
